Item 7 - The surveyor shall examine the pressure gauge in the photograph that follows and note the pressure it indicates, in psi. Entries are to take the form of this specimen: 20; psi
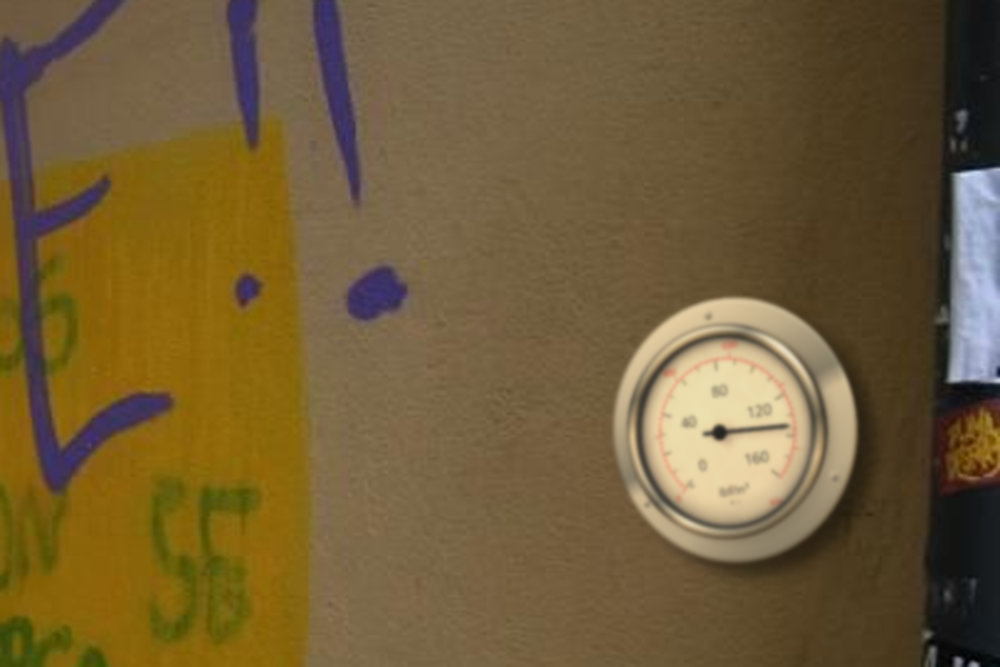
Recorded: 135; psi
